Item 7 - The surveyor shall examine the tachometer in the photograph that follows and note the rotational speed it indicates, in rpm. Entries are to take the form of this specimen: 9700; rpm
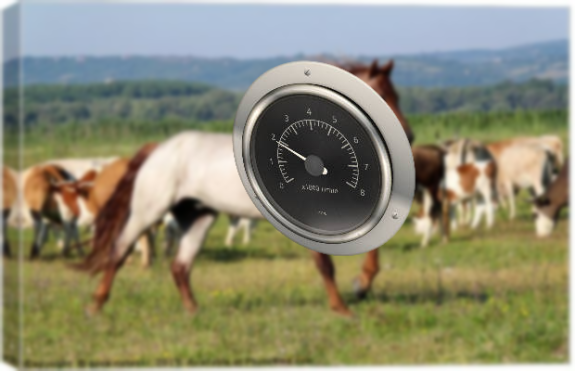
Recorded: 2000; rpm
